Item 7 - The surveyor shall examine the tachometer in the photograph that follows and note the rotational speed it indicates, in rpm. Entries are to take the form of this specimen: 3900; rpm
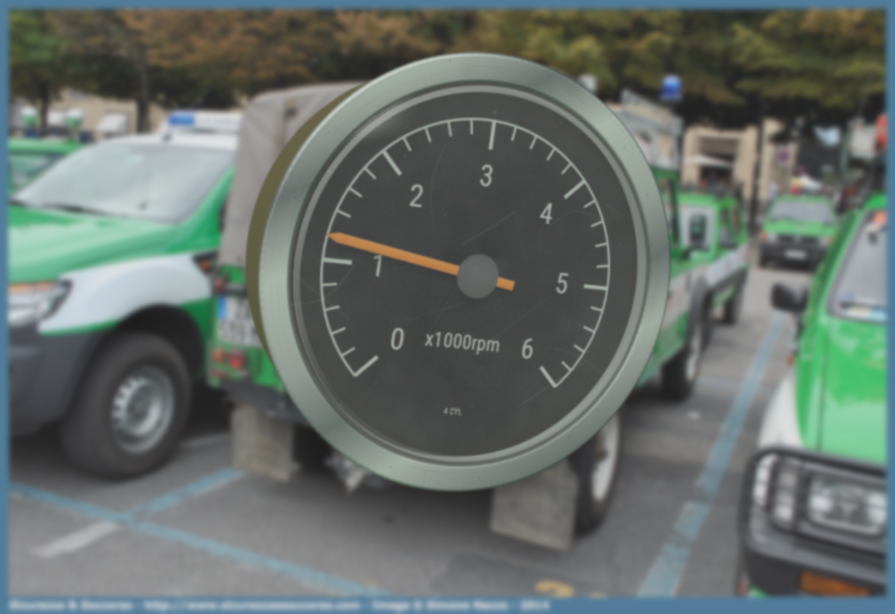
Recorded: 1200; rpm
